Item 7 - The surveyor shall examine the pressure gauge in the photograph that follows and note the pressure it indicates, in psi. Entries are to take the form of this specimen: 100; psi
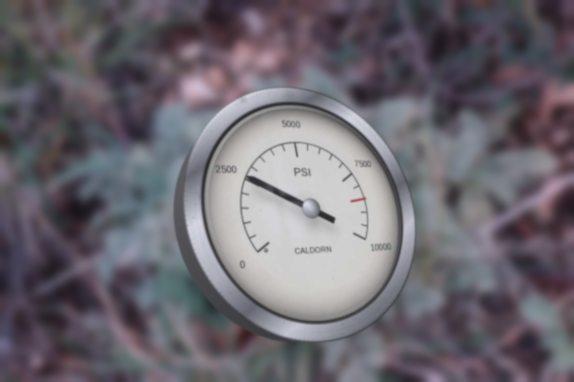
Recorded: 2500; psi
